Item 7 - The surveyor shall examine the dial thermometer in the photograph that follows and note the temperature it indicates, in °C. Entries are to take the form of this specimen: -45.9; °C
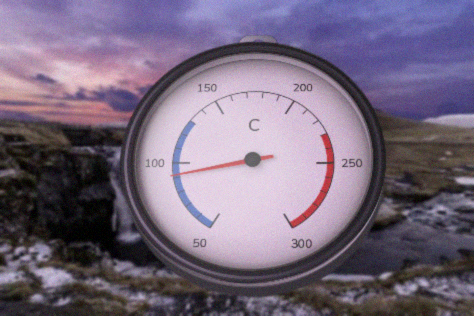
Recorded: 90; °C
